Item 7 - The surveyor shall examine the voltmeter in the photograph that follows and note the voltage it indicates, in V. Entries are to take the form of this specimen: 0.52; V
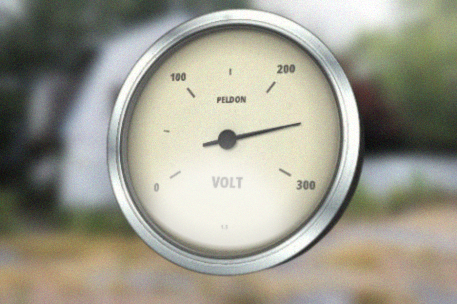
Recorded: 250; V
